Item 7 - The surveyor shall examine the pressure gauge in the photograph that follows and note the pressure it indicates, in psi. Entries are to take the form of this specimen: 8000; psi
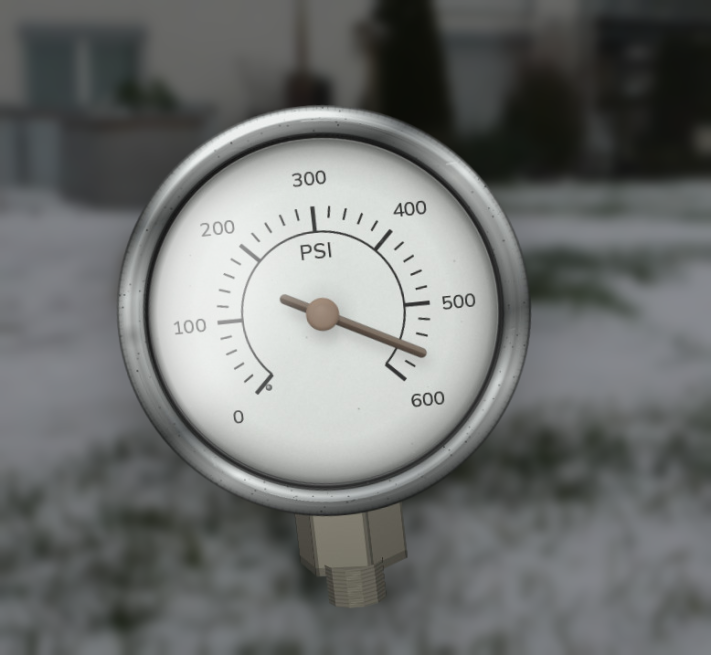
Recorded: 560; psi
